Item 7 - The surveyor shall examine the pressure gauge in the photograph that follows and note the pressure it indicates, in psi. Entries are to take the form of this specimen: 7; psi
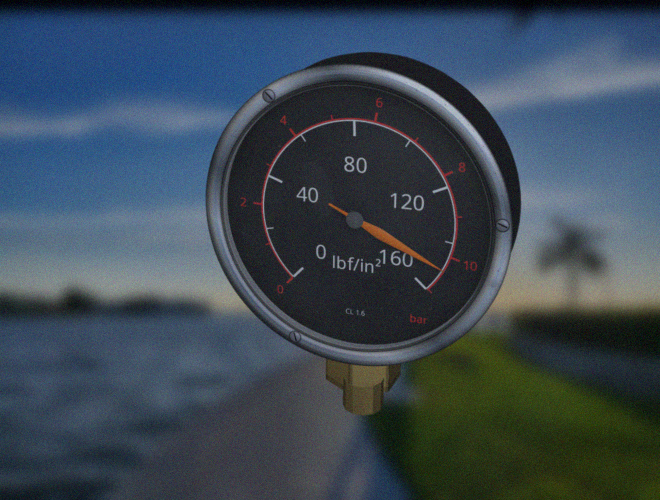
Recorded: 150; psi
